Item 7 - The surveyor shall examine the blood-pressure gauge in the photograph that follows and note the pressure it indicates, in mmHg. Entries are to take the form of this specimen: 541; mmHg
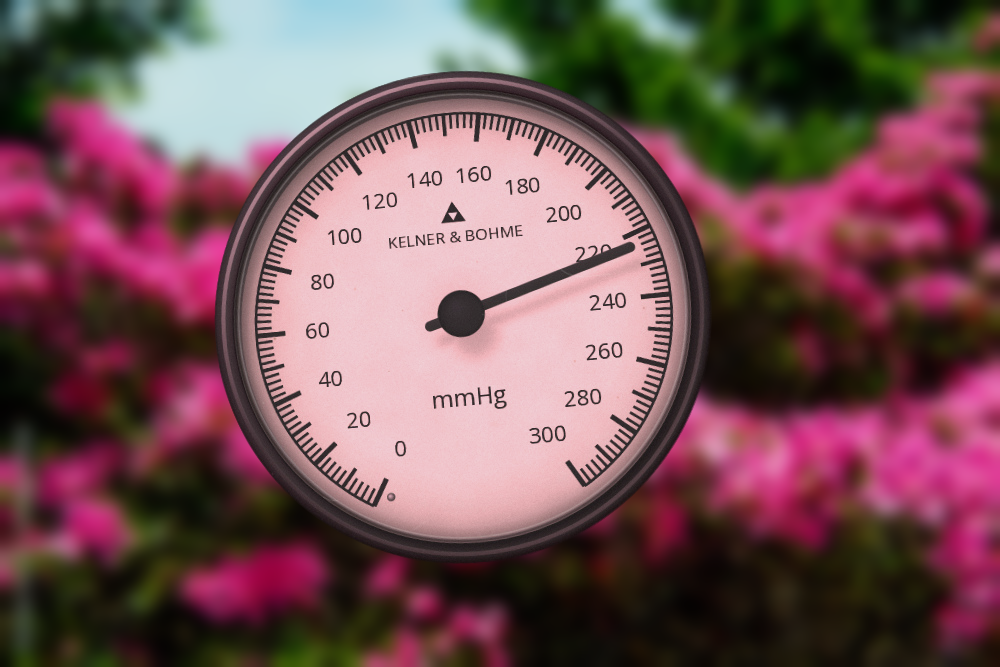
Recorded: 224; mmHg
